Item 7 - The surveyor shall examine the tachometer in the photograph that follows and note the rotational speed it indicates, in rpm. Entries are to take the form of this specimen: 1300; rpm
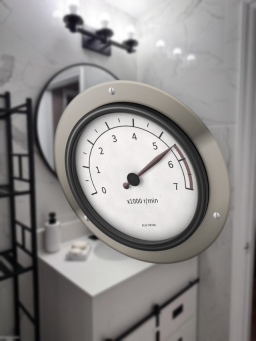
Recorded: 5500; rpm
